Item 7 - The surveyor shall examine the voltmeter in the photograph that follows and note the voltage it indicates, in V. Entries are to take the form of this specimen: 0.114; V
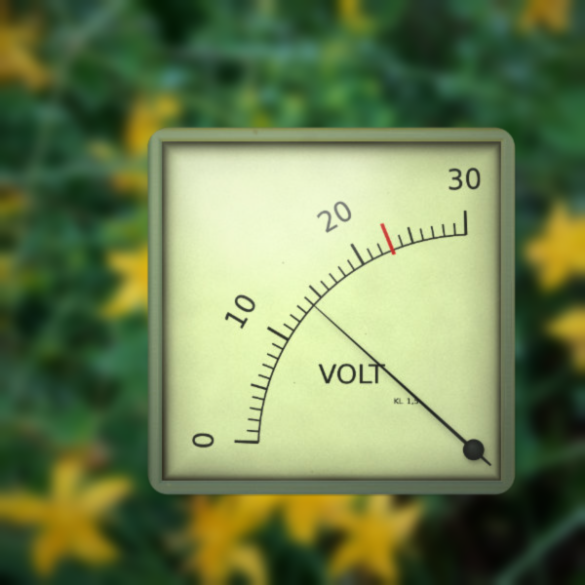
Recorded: 14; V
